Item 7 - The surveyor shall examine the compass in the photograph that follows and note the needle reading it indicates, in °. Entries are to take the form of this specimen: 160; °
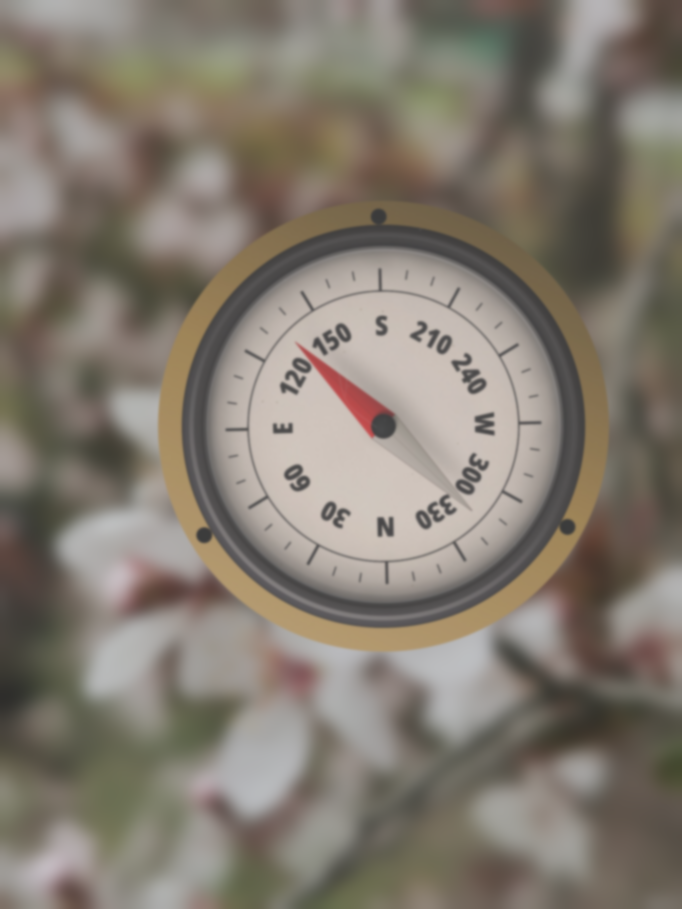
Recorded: 135; °
